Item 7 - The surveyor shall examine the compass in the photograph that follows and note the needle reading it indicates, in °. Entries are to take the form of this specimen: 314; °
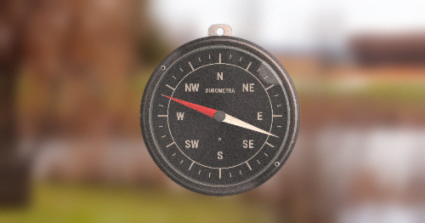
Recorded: 290; °
